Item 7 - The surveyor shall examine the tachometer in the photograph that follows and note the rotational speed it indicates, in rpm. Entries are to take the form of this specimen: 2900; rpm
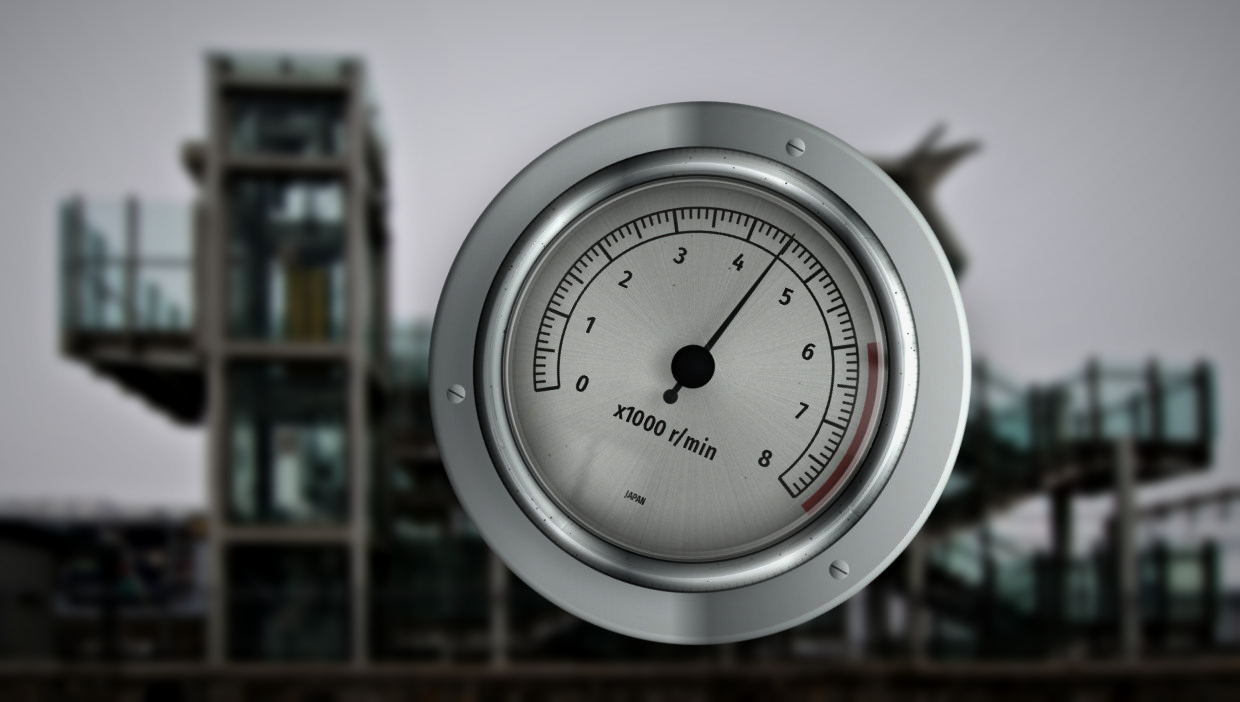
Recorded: 4500; rpm
